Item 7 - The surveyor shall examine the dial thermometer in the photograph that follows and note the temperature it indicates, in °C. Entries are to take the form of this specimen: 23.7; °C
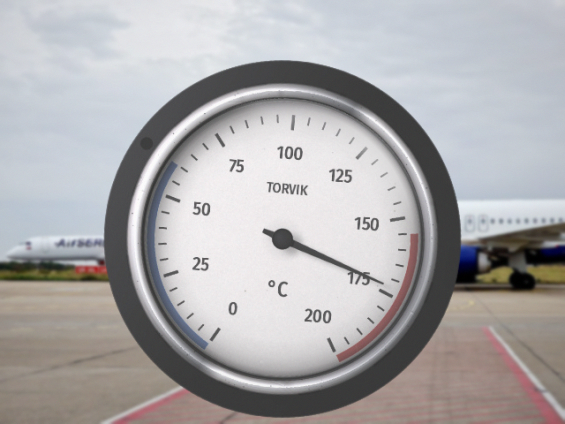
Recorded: 172.5; °C
